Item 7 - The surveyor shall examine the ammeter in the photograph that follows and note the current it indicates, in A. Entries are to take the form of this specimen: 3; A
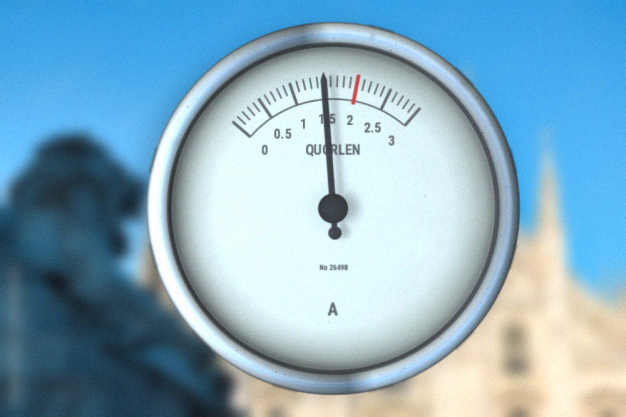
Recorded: 1.5; A
